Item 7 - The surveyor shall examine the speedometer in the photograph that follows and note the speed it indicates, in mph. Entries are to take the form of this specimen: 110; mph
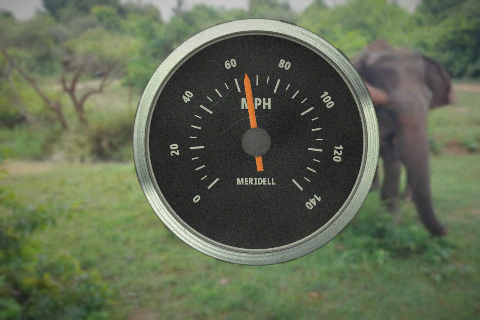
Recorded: 65; mph
